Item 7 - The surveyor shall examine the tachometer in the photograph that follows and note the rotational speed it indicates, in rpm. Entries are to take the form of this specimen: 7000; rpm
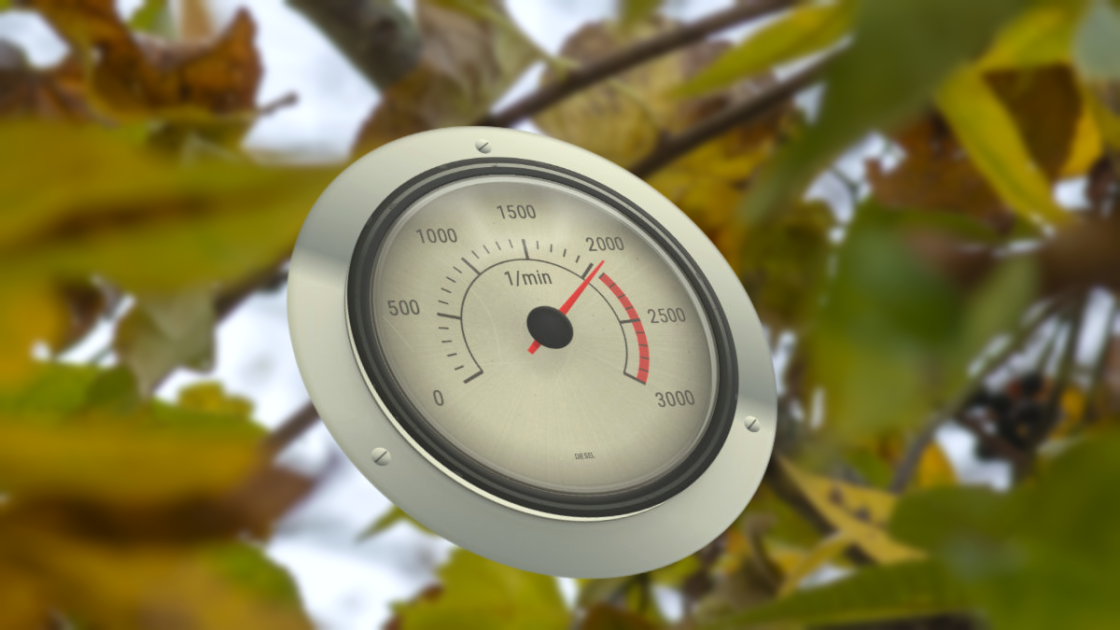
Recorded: 2050; rpm
